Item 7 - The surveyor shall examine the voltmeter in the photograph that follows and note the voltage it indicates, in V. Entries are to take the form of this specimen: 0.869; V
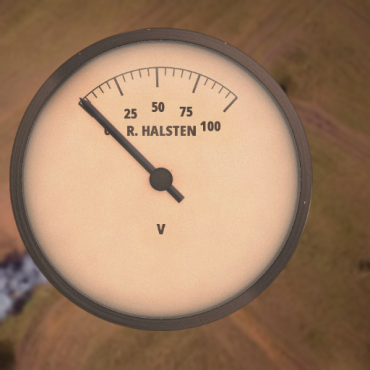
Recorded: 2.5; V
